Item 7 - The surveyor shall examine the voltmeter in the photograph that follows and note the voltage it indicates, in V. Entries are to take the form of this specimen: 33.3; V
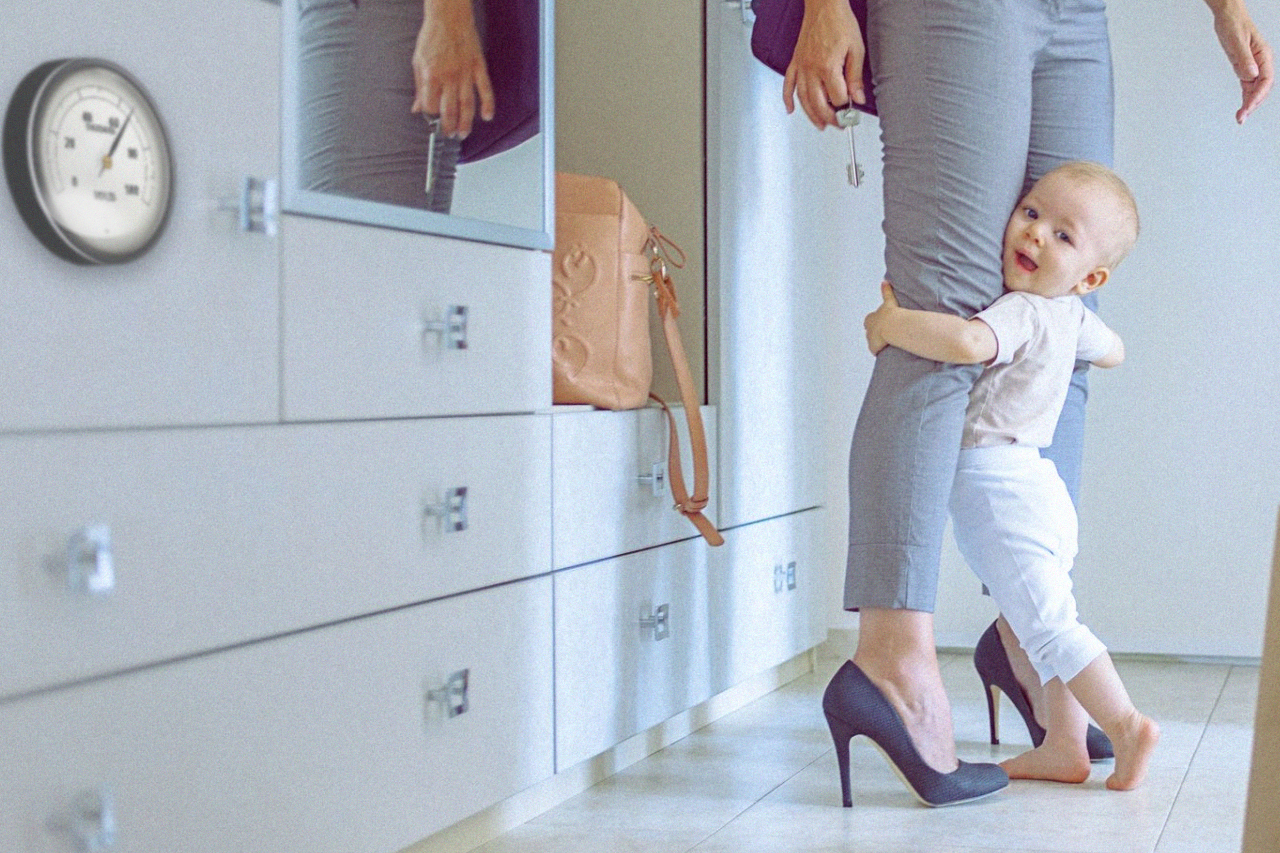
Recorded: 65; V
